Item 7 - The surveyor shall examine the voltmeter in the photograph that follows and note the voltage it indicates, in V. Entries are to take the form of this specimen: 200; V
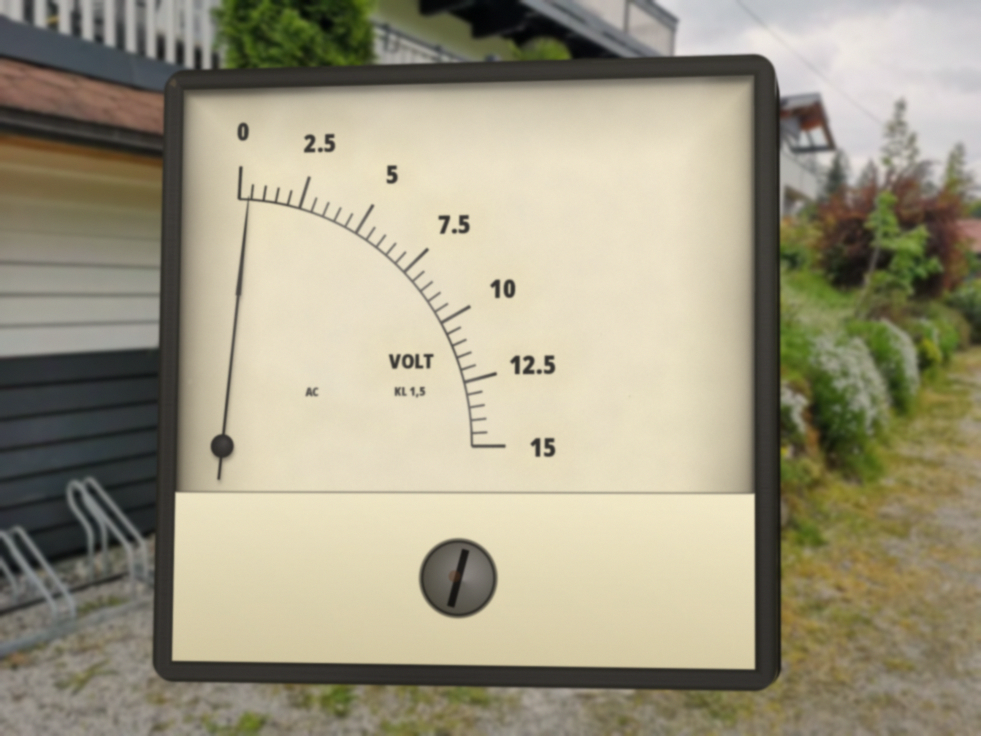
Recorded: 0.5; V
